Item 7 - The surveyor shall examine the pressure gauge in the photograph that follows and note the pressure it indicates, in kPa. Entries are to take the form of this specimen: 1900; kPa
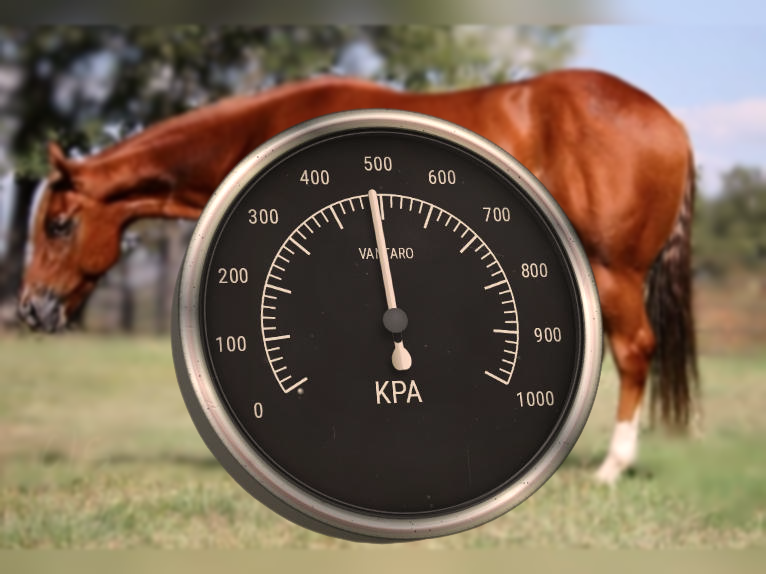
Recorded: 480; kPa
